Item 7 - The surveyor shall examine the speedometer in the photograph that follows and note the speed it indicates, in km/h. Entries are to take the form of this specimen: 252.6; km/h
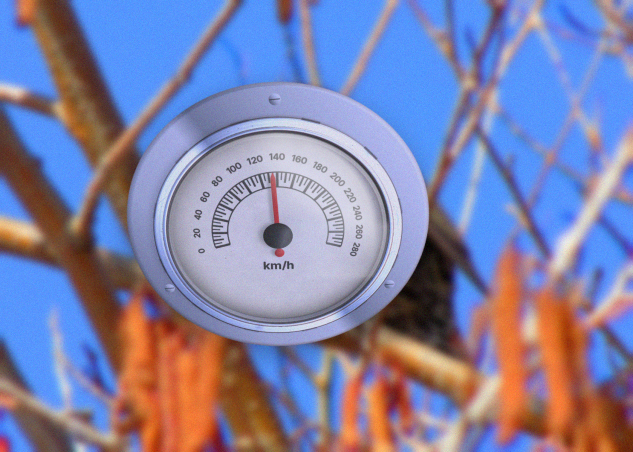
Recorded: 135; km/h
